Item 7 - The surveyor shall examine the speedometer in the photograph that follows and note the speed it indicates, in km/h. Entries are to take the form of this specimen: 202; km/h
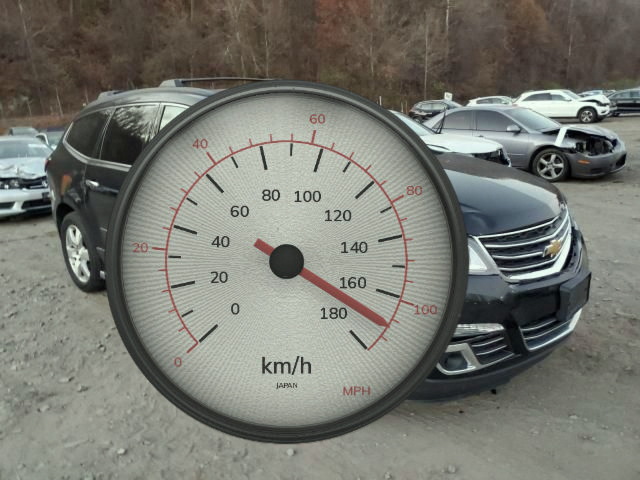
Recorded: 170; km/h
